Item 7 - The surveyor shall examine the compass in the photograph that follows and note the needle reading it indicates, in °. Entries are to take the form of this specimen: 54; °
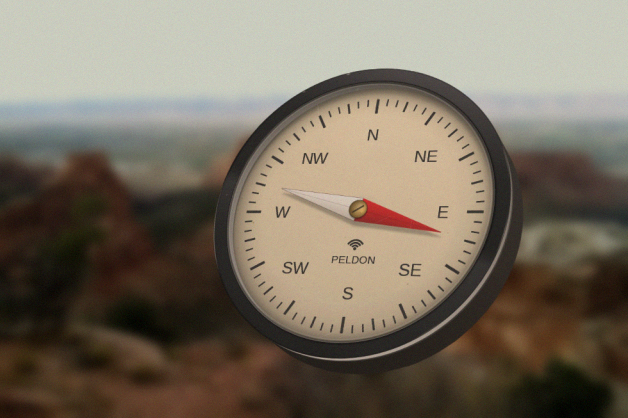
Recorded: 105; °
